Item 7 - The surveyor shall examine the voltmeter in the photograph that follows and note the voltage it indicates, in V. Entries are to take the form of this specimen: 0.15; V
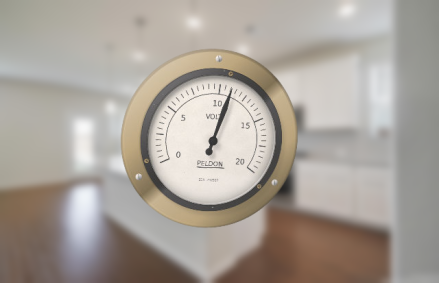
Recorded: 11; V
